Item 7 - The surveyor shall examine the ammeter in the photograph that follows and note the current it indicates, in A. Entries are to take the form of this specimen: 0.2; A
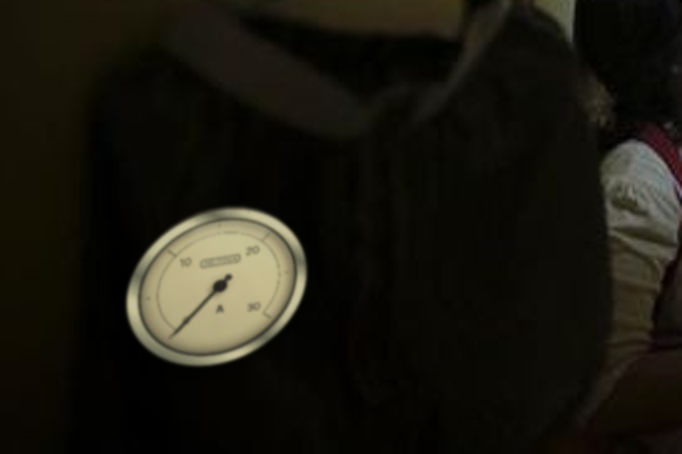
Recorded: 0; A
